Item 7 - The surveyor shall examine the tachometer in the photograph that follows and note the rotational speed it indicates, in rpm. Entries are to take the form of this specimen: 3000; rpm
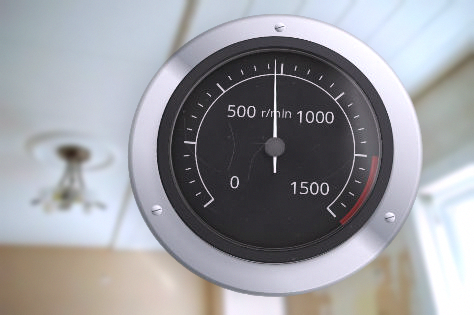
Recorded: 725; rpm
